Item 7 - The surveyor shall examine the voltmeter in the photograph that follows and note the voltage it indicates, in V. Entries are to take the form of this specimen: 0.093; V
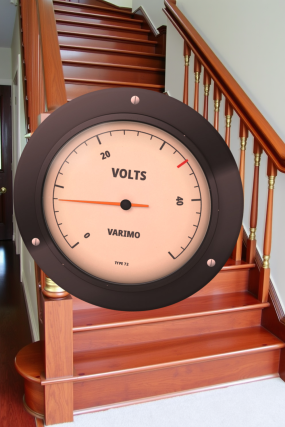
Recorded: 8; V
